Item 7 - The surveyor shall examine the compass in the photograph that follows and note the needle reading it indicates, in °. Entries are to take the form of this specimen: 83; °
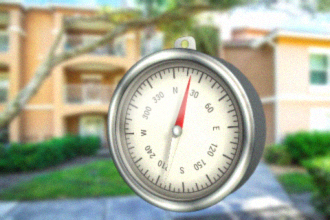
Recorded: 20; °
